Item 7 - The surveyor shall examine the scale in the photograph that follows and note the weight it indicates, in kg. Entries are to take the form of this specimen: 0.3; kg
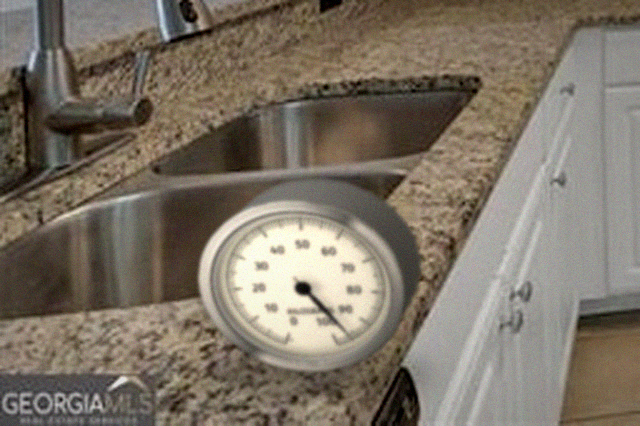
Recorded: 95; kg
